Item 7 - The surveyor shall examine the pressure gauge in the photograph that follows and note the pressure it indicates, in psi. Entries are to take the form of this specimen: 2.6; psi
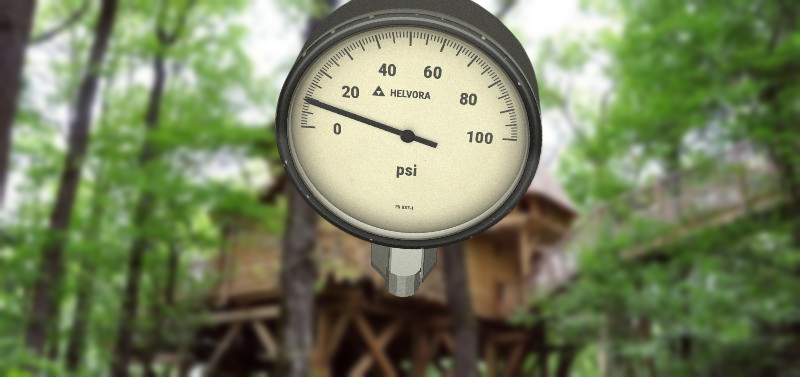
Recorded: 10; psi
